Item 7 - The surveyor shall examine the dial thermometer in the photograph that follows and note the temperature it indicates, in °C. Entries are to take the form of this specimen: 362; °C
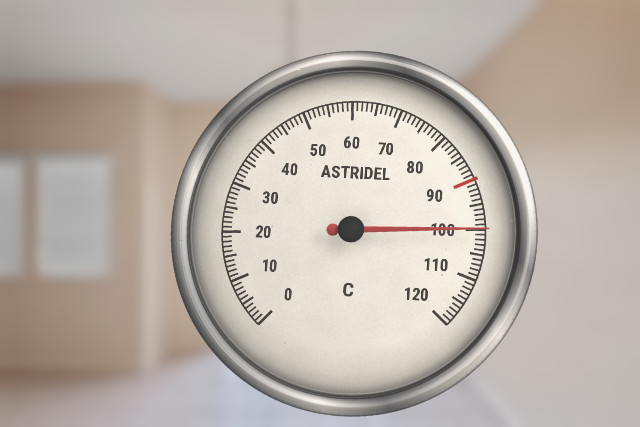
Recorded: 100; °C
